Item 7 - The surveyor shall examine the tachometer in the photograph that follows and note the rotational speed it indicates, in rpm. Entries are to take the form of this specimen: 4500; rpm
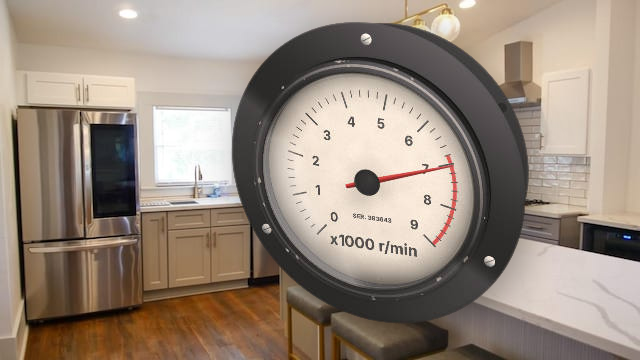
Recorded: 7000; rpm
